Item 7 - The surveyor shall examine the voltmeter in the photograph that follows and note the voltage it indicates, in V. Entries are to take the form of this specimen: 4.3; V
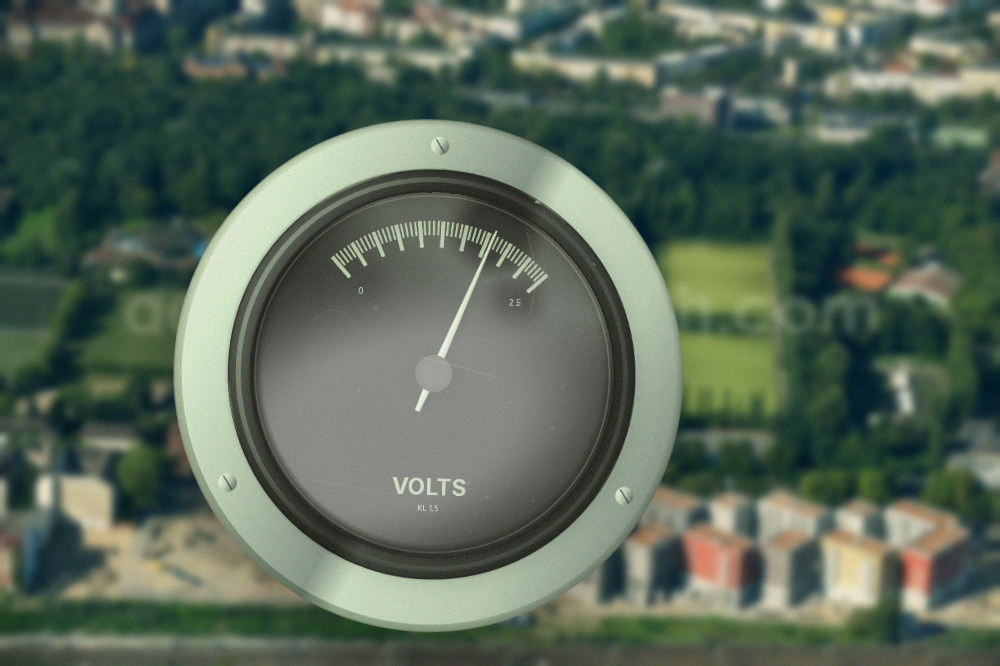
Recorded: 1.8; V
